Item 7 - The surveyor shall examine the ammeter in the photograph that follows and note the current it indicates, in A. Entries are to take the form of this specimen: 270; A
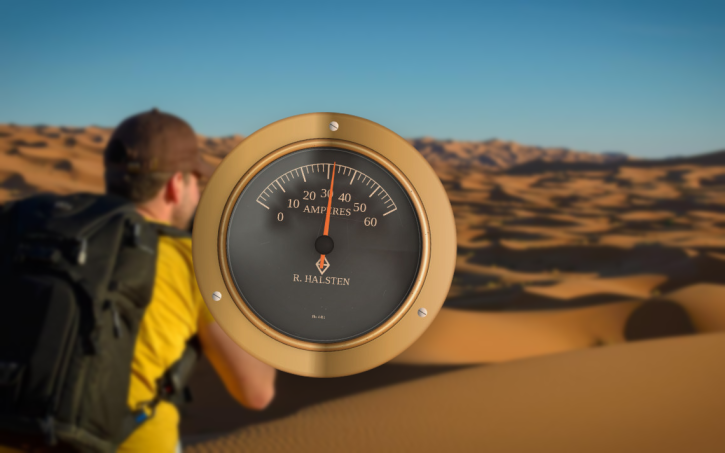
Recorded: 32; A
